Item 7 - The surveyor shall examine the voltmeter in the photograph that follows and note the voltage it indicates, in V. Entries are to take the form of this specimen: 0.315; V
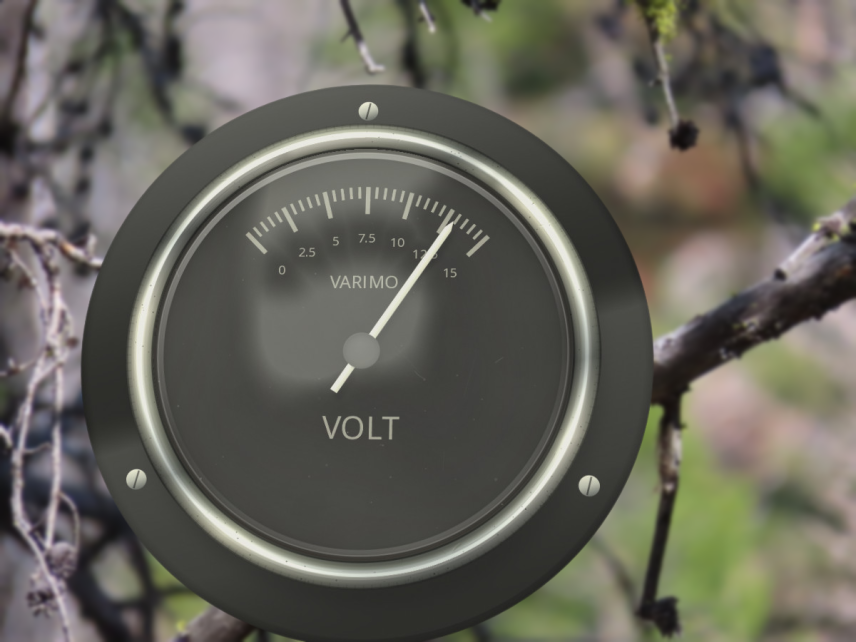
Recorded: 13; V
